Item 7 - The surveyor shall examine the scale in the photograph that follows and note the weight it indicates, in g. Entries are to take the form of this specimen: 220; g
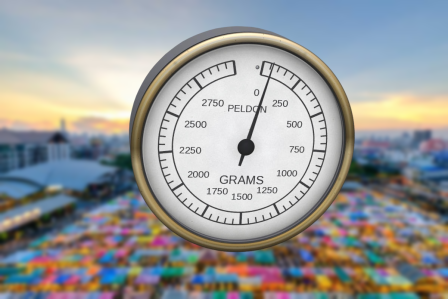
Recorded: 50; g
